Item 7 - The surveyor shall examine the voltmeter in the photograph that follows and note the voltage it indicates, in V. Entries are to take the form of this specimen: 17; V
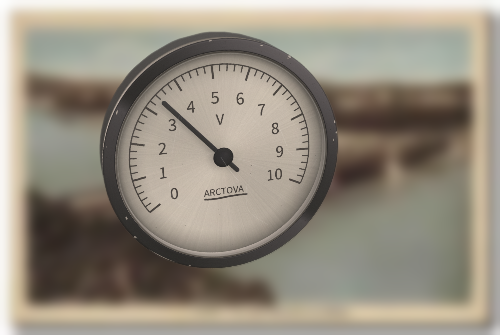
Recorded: 3.4; V
